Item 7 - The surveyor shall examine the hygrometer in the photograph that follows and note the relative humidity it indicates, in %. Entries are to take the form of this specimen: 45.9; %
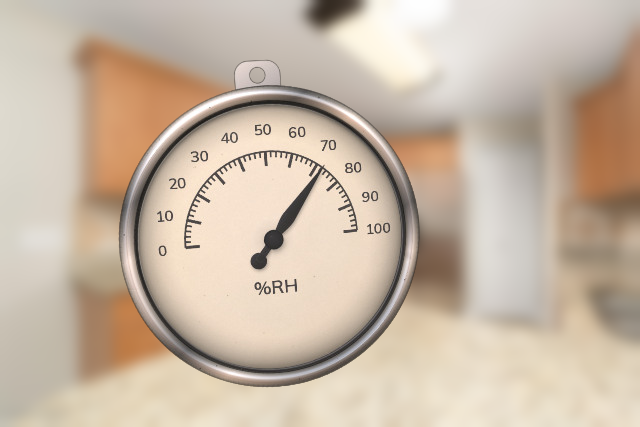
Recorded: 72; %
